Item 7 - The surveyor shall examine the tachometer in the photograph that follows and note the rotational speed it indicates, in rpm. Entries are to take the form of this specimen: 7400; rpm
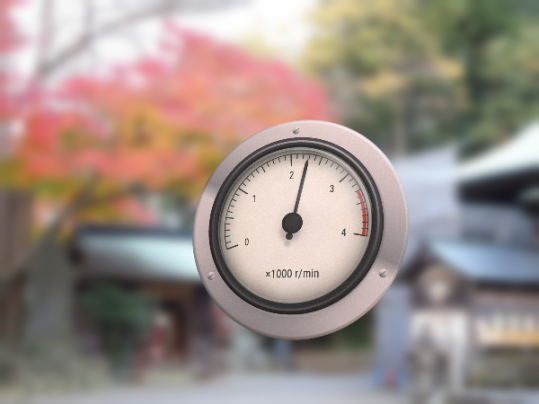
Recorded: 2300; rpm
